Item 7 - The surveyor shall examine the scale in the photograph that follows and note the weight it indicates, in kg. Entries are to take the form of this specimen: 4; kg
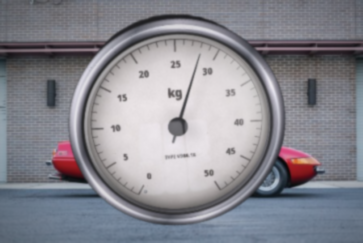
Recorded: 28; kg
